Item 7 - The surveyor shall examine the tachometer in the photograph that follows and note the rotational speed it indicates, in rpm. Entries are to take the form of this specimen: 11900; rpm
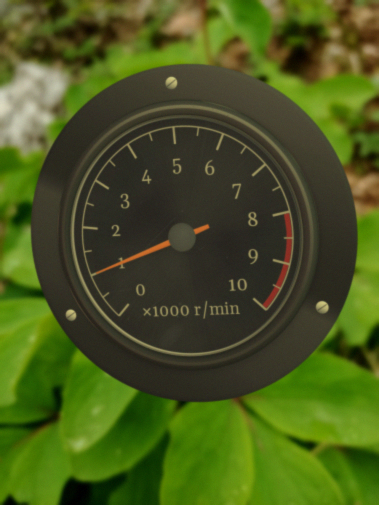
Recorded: 1000; rpm
